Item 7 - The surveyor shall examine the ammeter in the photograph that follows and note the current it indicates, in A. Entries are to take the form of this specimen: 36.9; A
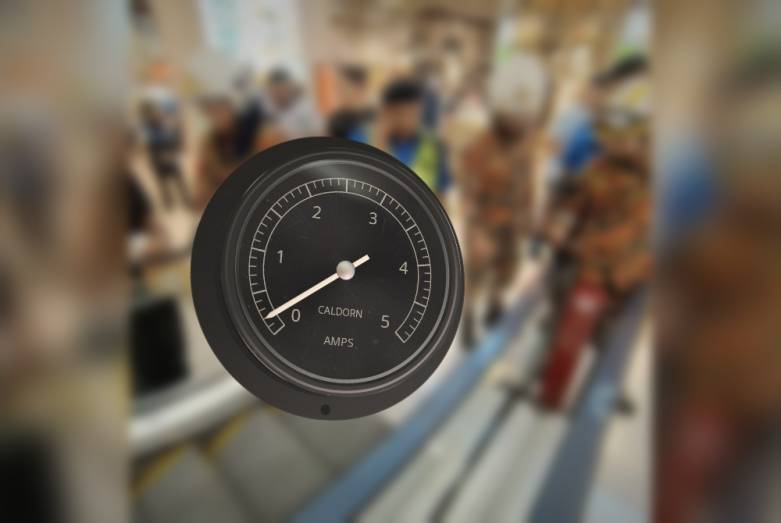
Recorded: 0.2; A
